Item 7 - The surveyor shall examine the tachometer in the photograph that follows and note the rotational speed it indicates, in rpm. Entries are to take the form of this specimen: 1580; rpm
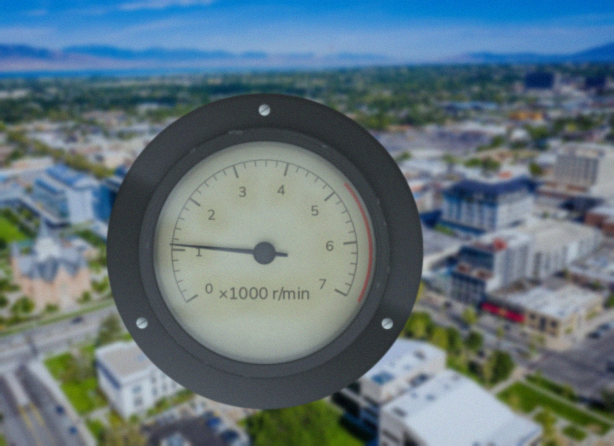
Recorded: 1100; rpm
